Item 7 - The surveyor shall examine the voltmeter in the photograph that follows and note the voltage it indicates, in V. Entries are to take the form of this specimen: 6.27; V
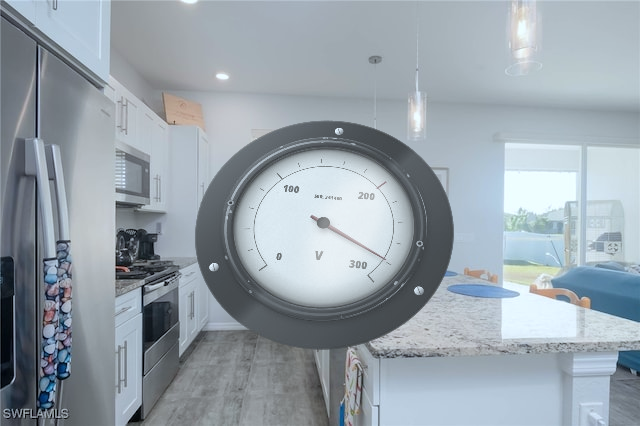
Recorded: 280; V
